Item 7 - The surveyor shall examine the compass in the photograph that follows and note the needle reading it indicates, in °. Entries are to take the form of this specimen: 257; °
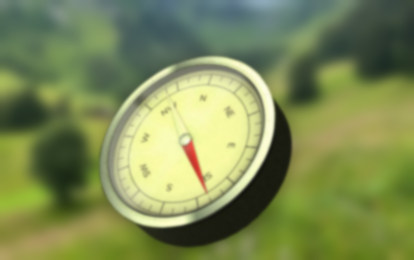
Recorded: 140; °
